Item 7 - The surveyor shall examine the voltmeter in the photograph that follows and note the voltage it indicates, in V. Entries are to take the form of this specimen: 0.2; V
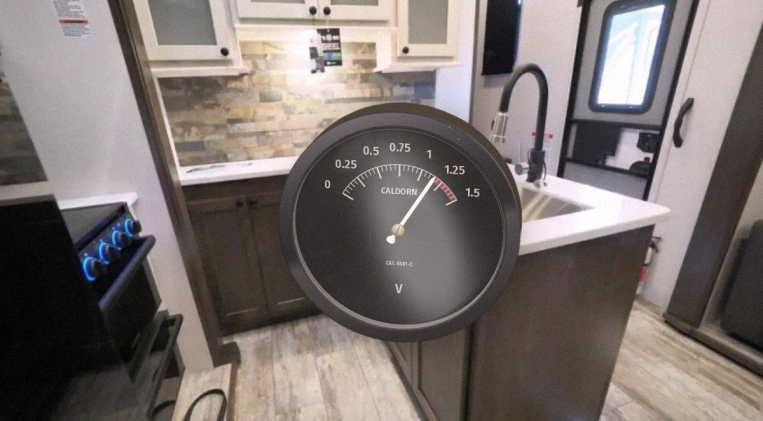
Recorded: 1.15; V
